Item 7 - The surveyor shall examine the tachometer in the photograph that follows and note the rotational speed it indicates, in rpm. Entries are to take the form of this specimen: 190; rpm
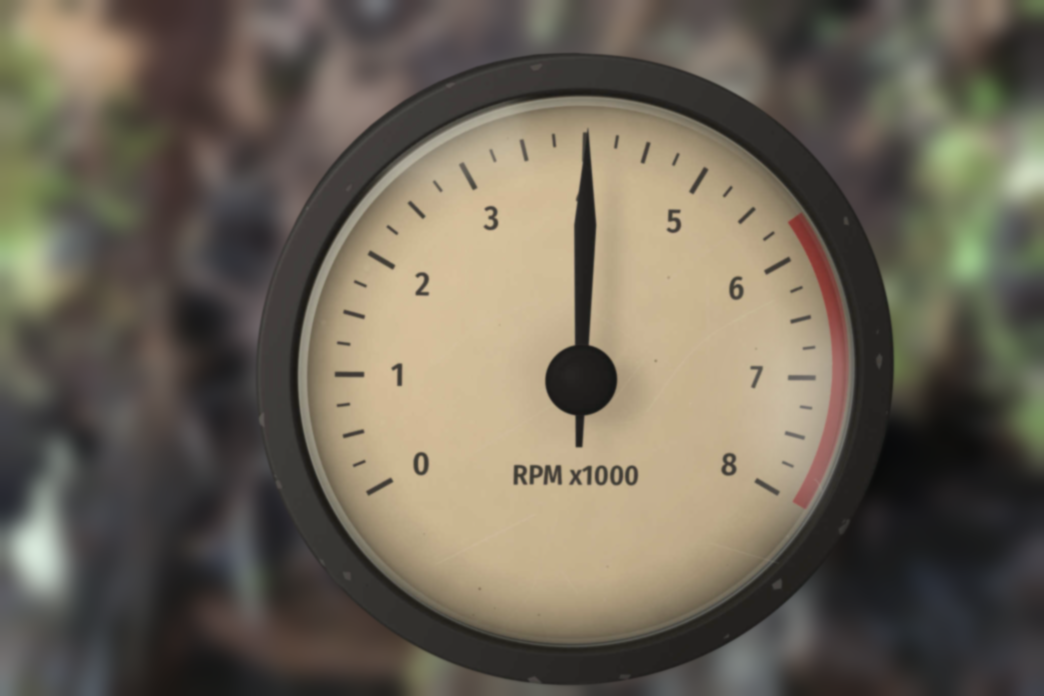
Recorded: 4000; rpm
